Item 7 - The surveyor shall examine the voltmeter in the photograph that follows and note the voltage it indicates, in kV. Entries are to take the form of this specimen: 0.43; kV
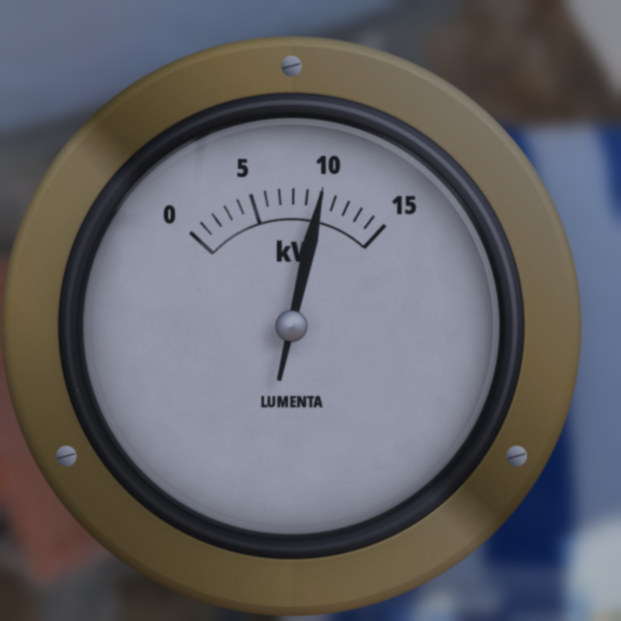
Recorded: 10; kV
